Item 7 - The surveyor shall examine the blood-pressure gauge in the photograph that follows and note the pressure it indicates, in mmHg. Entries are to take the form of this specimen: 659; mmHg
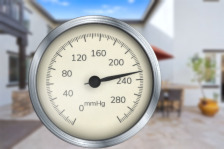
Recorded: 230; mmHg
